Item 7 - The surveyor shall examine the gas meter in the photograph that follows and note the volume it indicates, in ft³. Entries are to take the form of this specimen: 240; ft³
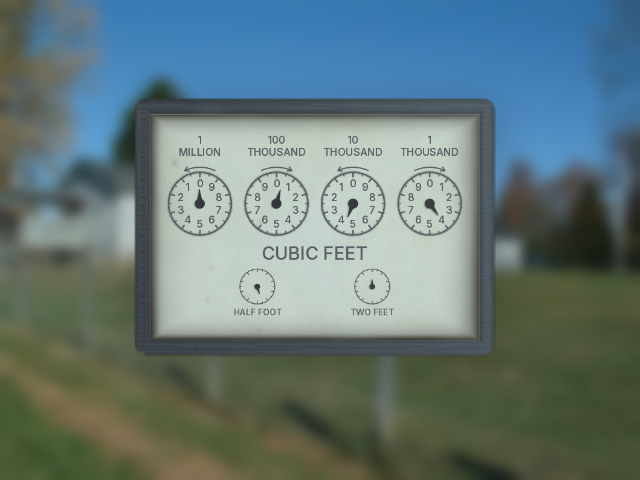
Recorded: 4400; ft³
